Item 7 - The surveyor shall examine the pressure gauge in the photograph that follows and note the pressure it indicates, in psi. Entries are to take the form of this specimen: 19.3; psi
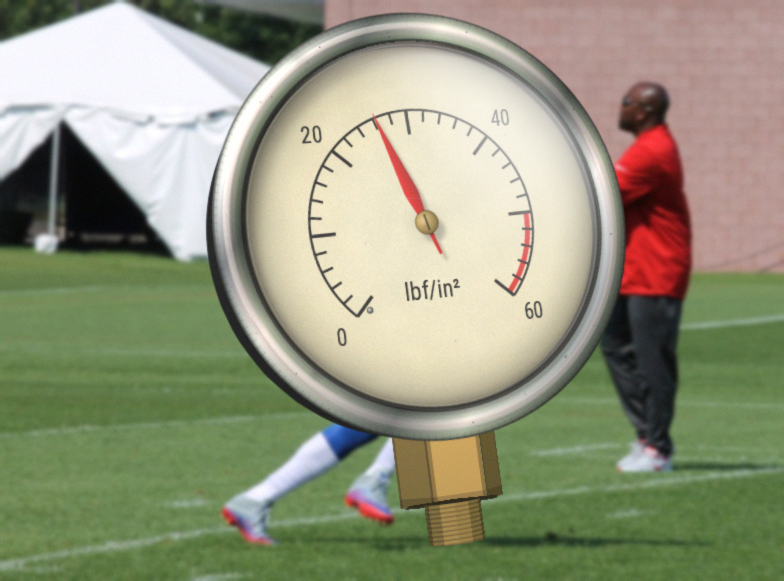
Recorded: 26; psi
